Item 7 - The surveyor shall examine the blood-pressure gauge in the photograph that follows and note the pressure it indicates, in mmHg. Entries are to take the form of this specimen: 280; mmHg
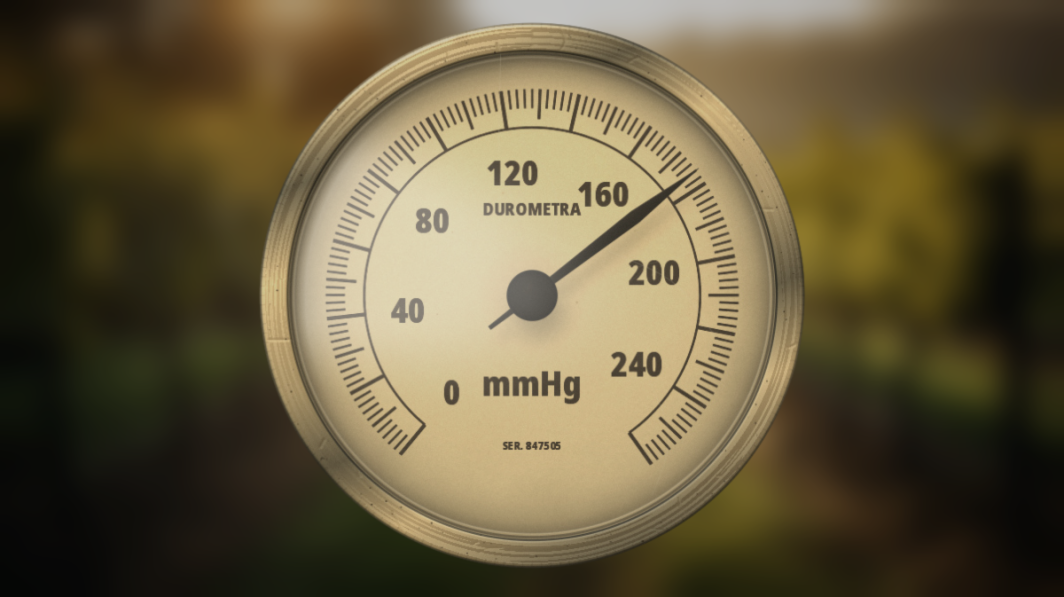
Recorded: 176; mmHg
